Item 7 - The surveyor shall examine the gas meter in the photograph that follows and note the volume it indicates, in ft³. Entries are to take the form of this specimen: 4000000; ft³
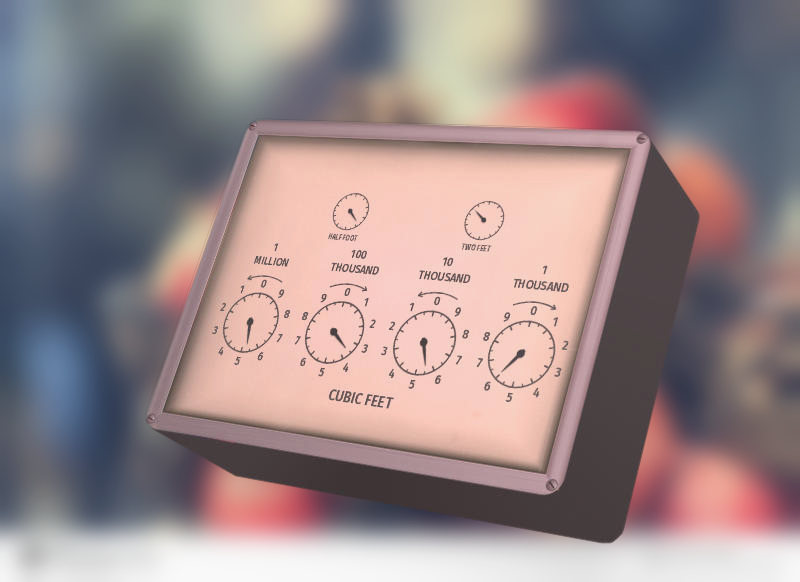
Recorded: 535600; ft³
